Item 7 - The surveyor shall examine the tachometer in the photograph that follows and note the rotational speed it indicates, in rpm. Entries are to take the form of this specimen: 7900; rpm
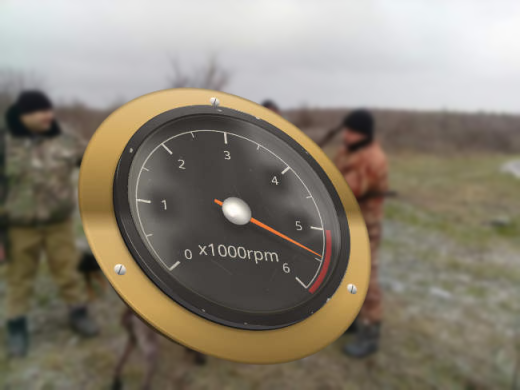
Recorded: 5500; rpm
